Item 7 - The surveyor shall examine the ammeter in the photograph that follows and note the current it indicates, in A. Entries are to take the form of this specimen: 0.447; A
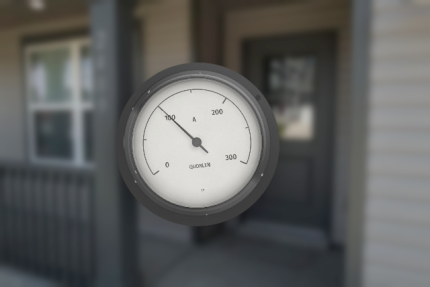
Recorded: 100; A
